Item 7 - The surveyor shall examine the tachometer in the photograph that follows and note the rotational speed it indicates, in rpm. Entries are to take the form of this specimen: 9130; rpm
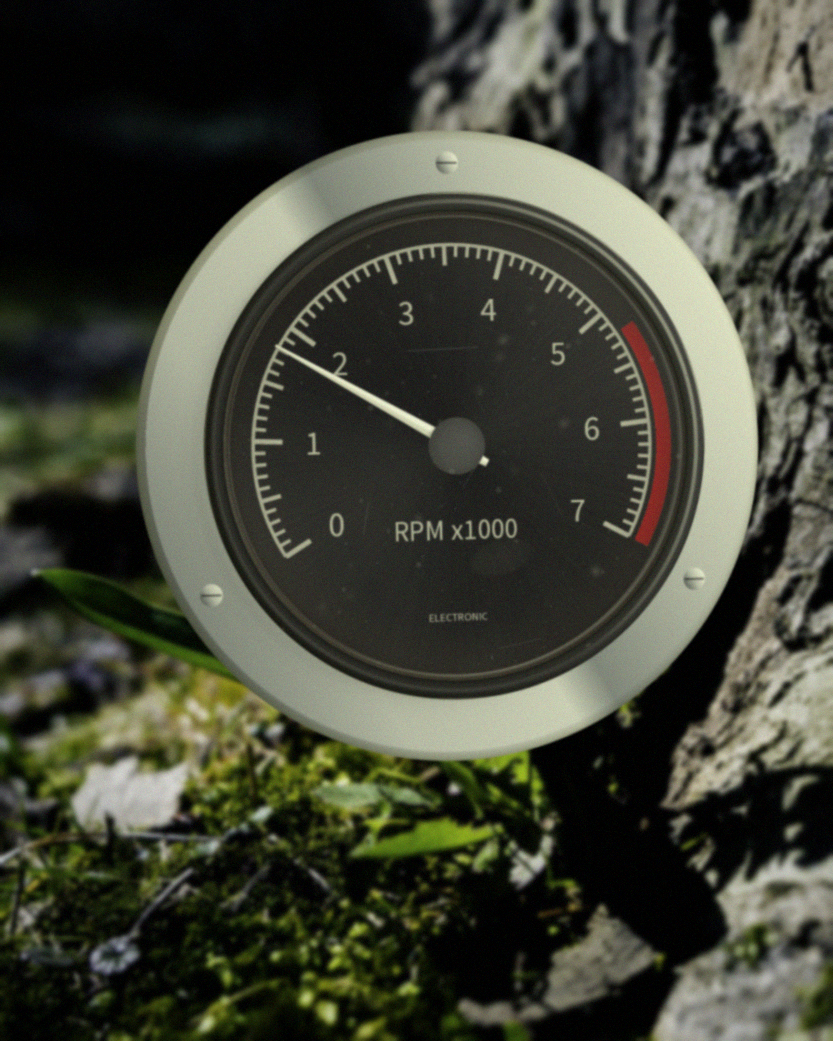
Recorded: 1800; rpm
